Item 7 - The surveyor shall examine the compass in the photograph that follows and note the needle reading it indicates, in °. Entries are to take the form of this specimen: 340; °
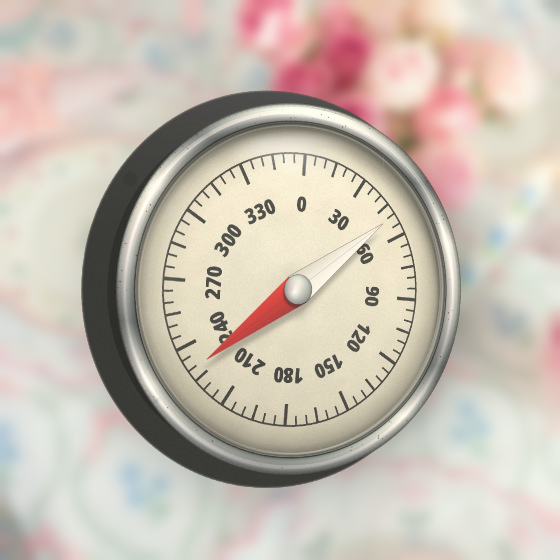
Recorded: 230; °
